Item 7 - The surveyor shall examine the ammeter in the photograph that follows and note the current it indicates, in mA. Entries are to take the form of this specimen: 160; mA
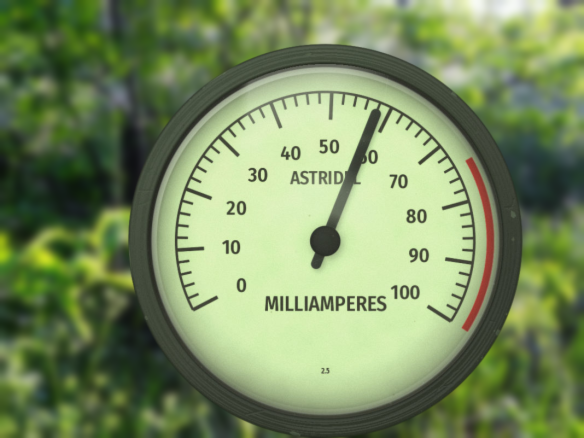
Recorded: 58; mA
